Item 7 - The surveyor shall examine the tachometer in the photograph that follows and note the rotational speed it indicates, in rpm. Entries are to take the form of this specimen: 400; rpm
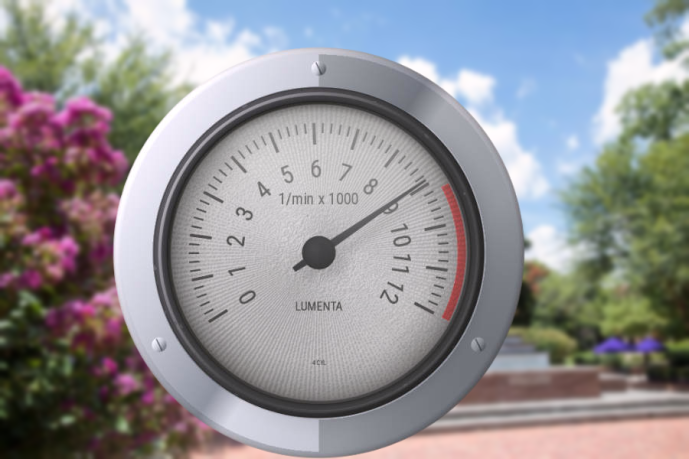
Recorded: 8900; rpm
